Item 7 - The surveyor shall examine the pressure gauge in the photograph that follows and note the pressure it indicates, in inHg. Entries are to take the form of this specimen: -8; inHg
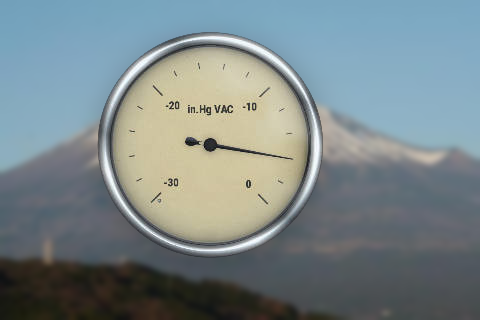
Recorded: -4; inHg
